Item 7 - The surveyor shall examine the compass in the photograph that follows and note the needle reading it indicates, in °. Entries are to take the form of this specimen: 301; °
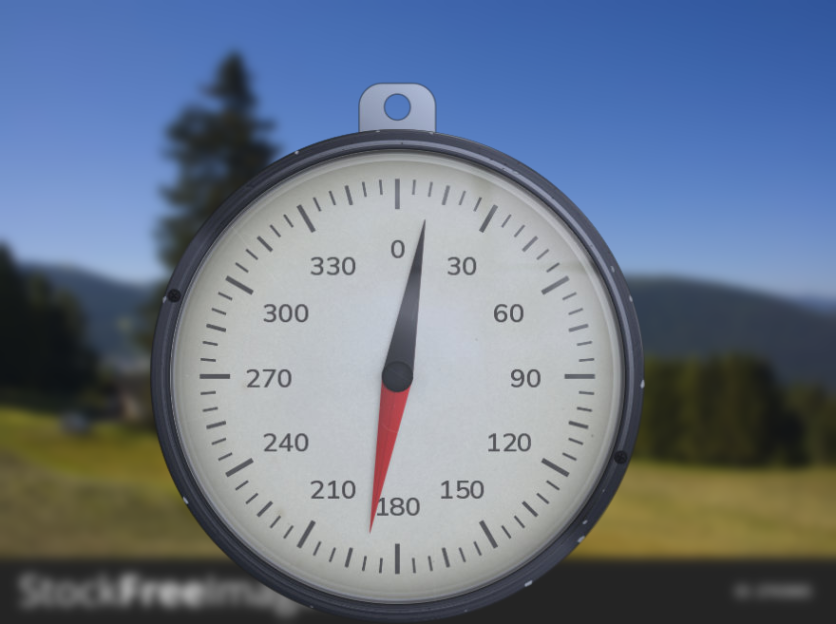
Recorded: 190; °
